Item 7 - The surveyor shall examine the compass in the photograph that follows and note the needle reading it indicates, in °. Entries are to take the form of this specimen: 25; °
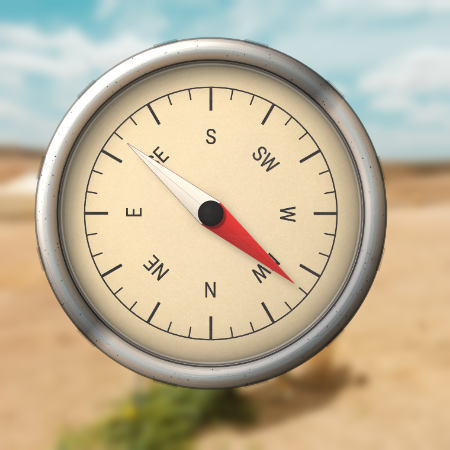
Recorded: 310; °
